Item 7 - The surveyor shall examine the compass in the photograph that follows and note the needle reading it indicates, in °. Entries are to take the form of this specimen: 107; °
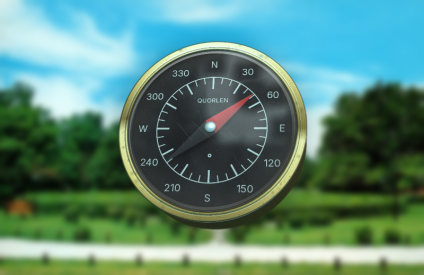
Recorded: 50; °
